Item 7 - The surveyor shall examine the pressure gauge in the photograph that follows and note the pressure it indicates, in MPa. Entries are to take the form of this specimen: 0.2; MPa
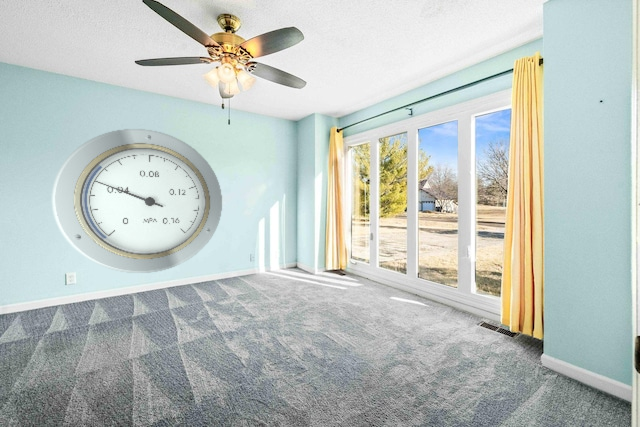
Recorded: 0.04; MPa
